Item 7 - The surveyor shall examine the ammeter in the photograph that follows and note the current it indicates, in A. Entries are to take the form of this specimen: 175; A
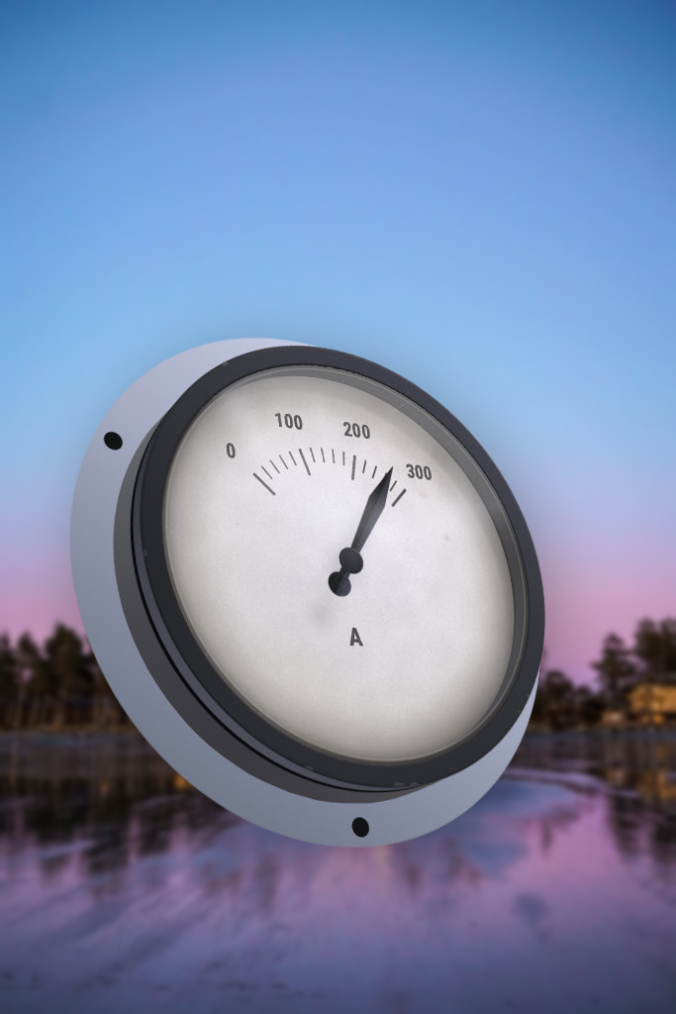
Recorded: 260; A
